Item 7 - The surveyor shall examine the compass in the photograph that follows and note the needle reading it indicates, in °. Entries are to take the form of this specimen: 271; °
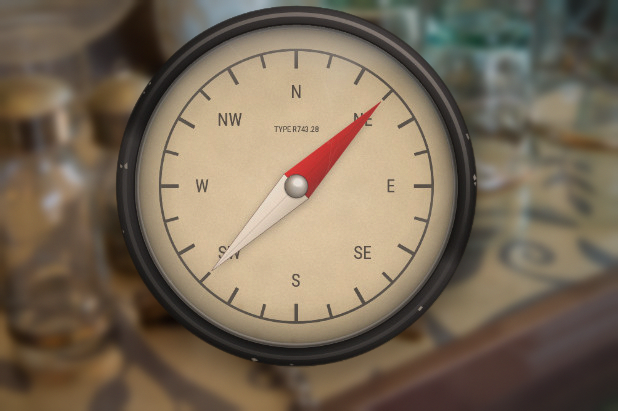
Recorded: 45; °
